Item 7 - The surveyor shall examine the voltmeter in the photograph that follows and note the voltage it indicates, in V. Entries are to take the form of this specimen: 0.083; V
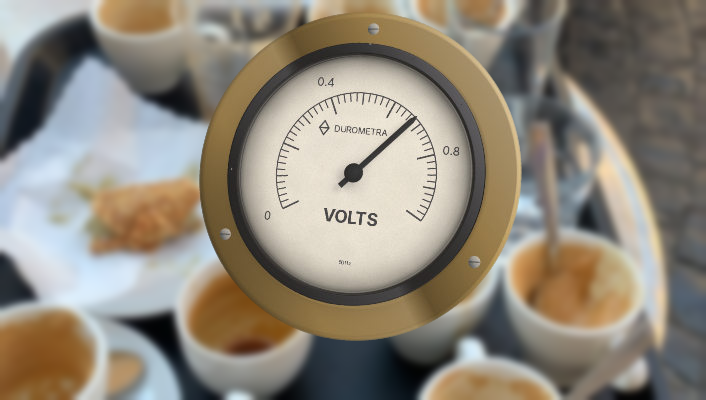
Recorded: 0.68; V
